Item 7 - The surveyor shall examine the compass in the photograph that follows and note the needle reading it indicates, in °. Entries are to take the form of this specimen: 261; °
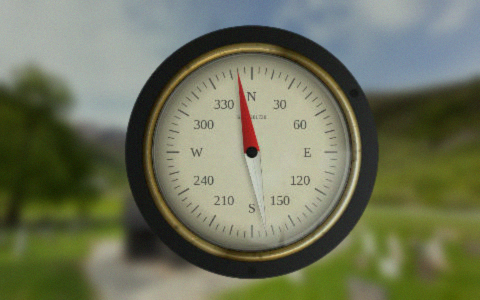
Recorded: 350; °
